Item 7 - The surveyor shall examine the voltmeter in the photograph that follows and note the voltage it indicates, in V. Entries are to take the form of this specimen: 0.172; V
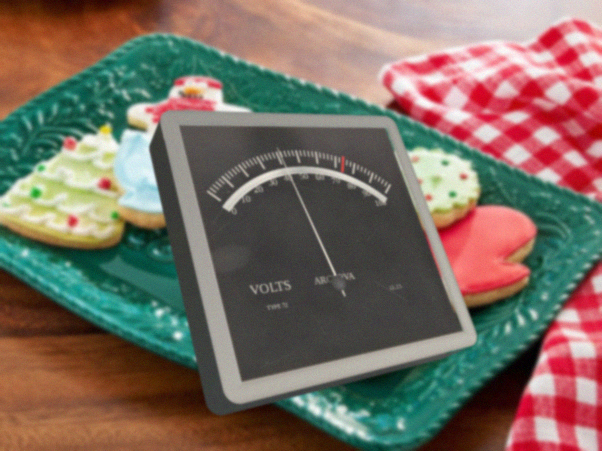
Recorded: 40; V
